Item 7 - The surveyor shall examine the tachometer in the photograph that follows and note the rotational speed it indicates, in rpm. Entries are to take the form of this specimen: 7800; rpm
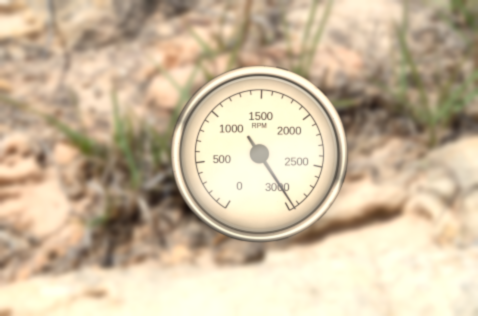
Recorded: 2950; rpm
